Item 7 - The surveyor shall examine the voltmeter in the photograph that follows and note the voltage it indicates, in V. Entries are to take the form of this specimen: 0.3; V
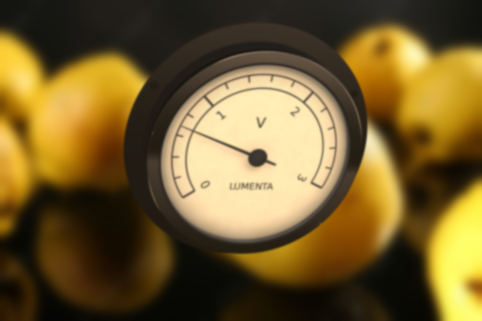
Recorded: 0.7; V
